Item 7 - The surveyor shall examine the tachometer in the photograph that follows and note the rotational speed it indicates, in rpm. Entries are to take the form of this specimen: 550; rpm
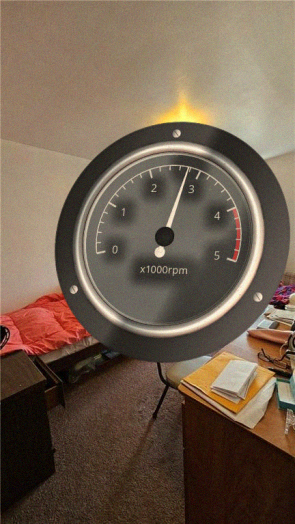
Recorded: 2800; rpm
